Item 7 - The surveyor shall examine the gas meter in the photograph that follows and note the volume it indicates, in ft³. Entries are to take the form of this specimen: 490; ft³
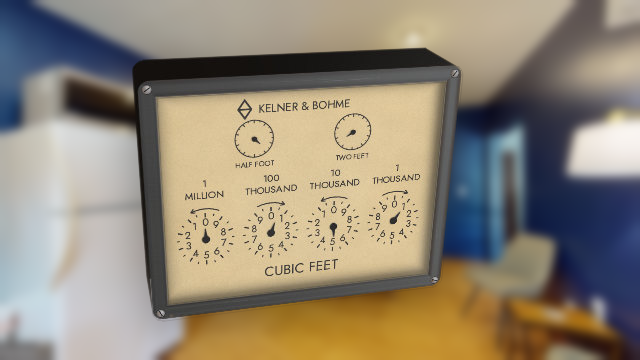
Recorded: 5100; ft³
